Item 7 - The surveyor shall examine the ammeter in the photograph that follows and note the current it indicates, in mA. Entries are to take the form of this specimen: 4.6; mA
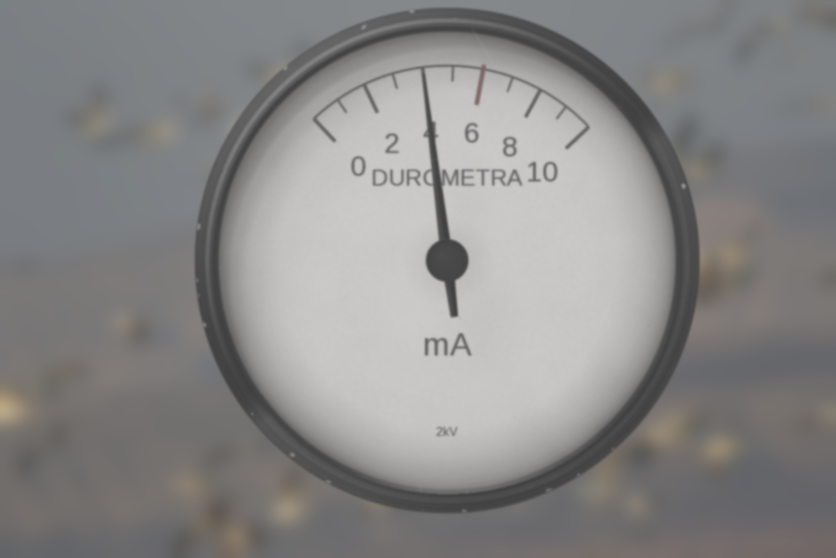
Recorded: 4; mA
